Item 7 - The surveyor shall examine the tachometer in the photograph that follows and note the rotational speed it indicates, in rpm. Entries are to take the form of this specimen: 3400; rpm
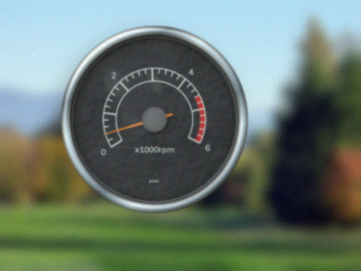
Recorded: 400; rpm
